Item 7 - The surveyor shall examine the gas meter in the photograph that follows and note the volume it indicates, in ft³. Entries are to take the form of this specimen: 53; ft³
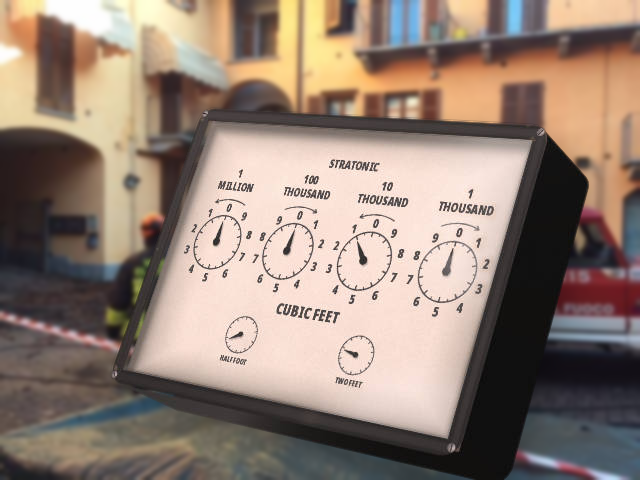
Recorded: 1000; ft³
